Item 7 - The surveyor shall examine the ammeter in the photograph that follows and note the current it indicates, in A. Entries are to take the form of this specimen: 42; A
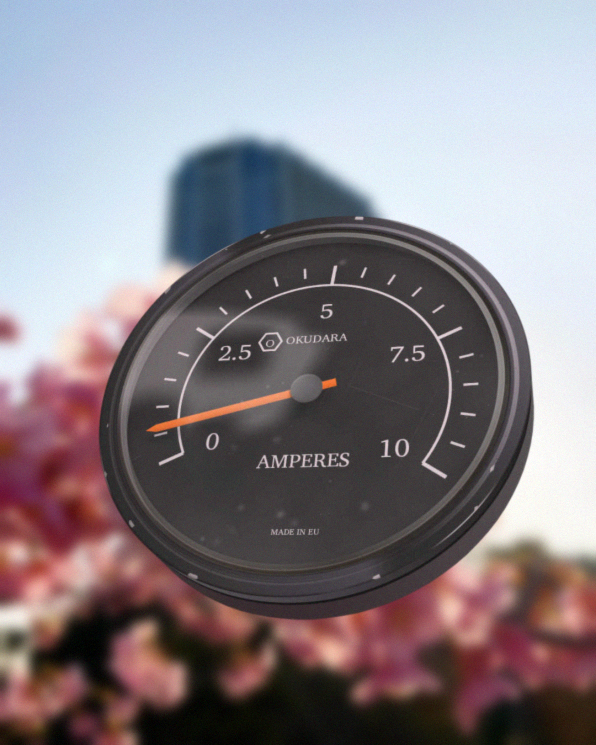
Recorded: 0.5; A
